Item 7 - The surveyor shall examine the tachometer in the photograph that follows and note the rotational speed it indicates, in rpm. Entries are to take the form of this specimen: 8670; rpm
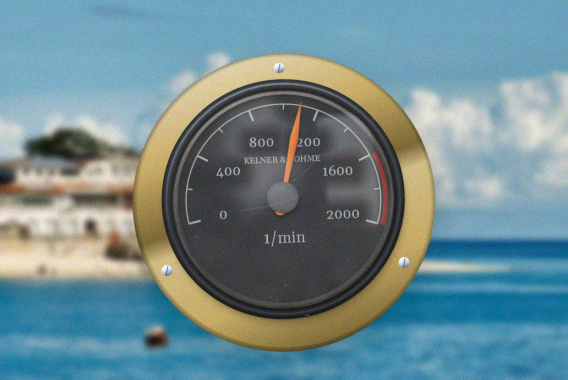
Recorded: 1100; rpm
